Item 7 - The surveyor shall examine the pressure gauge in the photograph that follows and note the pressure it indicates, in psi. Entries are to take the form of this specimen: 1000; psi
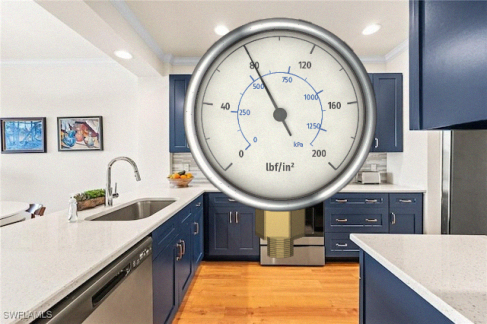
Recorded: 80; psi
